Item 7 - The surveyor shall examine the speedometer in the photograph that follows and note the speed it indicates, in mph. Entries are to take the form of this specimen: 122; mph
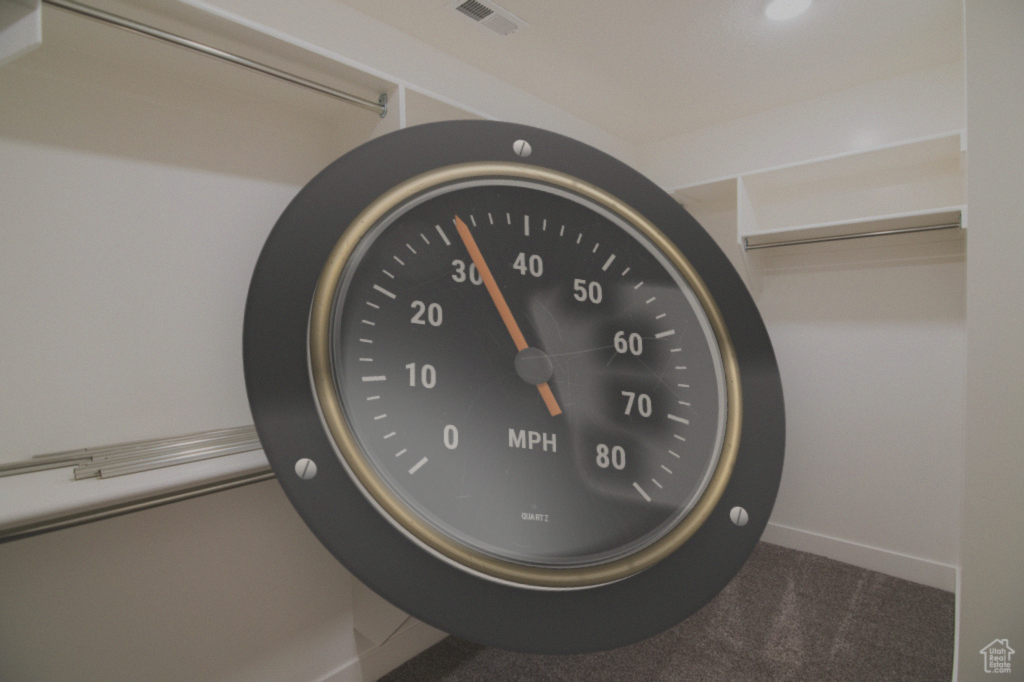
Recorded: 32; mph
